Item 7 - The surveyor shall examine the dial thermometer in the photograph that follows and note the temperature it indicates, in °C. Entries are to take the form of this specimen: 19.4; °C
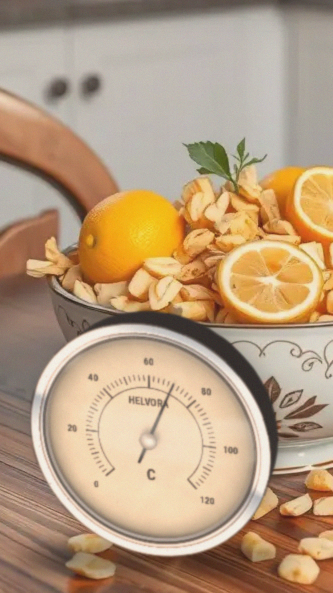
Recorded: 70; °C
